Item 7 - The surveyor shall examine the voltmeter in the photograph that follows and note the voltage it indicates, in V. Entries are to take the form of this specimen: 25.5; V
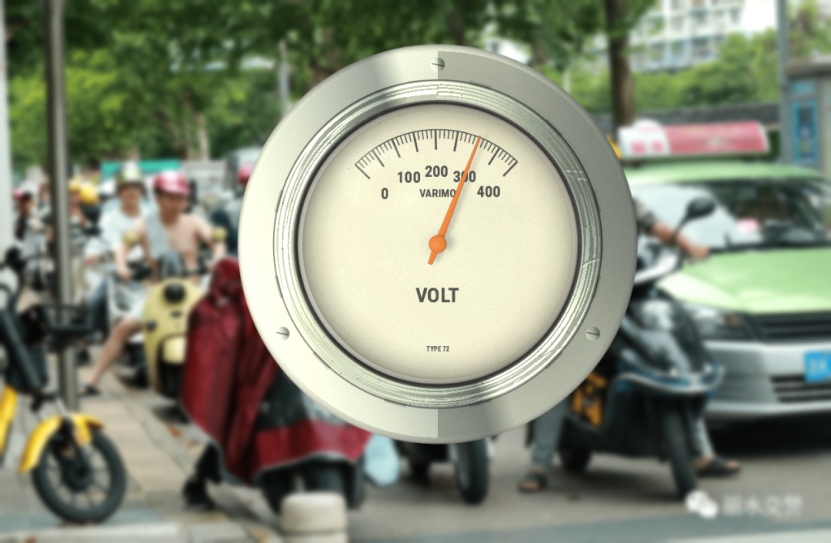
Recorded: 300; V
